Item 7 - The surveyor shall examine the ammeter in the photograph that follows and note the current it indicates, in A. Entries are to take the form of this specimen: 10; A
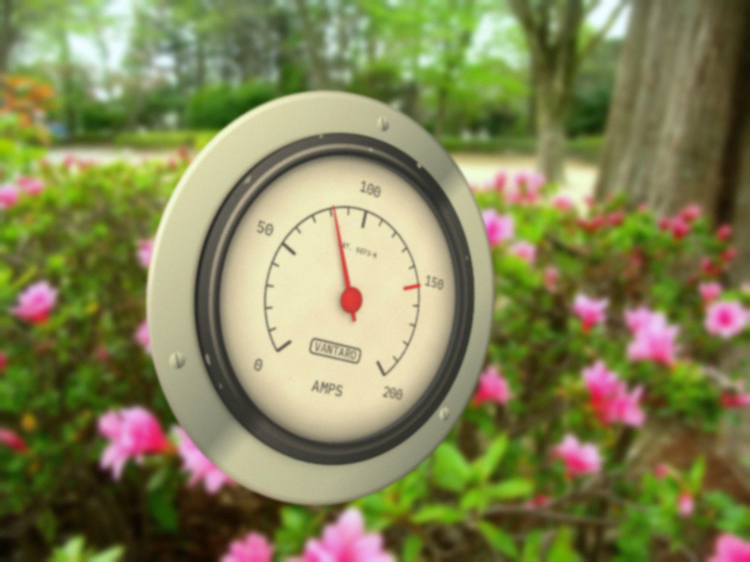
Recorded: 80; A
